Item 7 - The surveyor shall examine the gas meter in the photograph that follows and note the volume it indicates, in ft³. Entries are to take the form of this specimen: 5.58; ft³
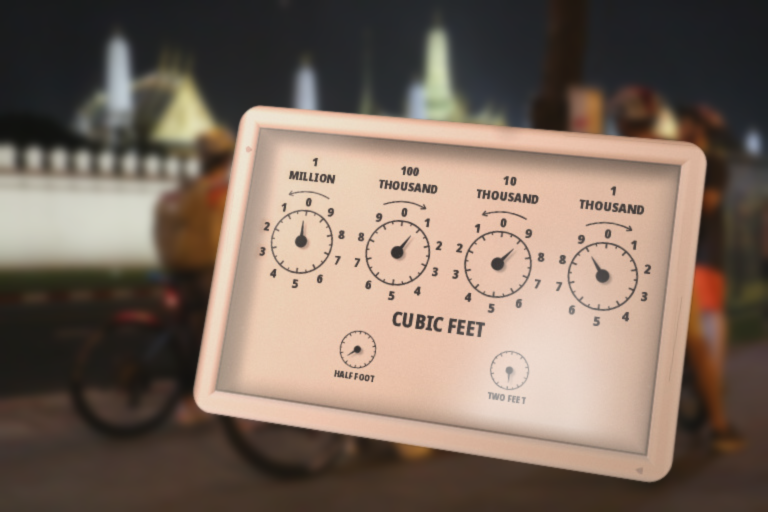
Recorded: 8900; ft³
